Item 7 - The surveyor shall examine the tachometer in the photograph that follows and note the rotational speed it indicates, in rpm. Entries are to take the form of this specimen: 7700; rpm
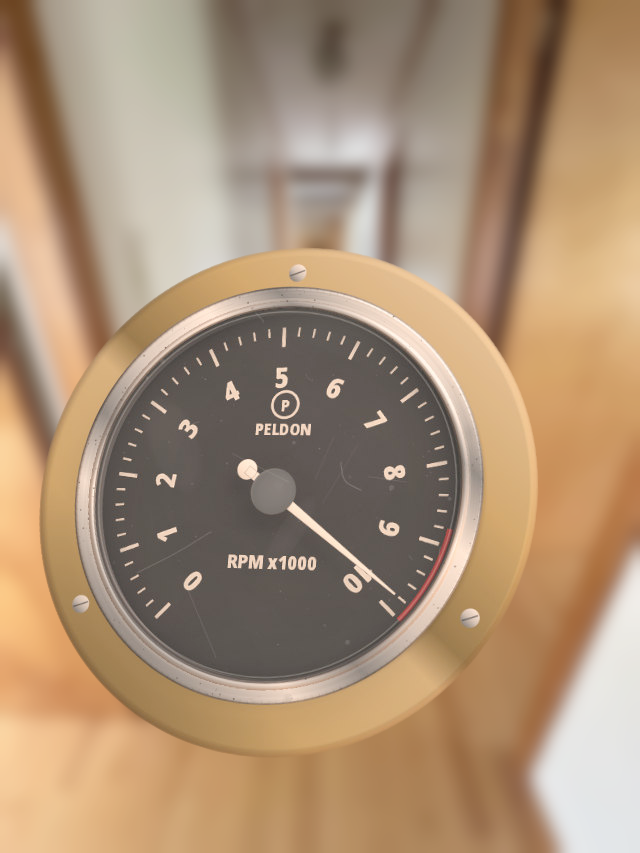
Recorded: 9800; rpm
